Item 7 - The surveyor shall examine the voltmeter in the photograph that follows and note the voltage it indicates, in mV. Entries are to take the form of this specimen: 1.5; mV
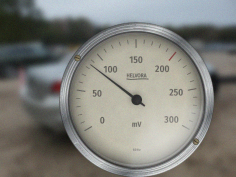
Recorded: 85; mV
